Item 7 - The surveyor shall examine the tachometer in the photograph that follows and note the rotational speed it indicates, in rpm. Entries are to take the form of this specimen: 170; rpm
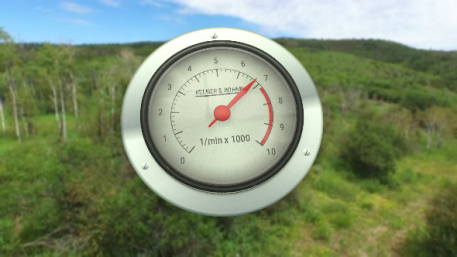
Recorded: 6800; rpm
